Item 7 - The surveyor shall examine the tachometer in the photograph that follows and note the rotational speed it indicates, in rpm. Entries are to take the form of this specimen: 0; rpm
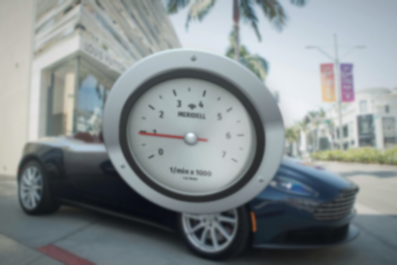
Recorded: 1000; rpm
